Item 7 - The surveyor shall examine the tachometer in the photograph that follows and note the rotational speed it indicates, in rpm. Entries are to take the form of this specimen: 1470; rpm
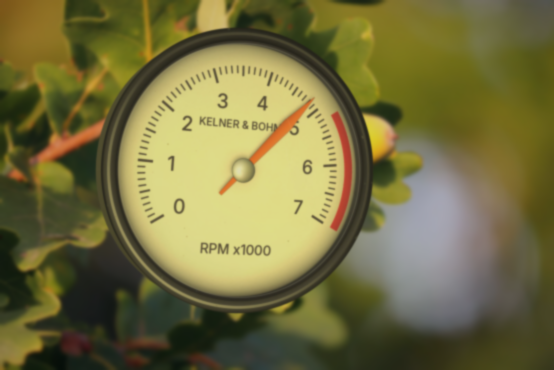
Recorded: 4800; rpm
